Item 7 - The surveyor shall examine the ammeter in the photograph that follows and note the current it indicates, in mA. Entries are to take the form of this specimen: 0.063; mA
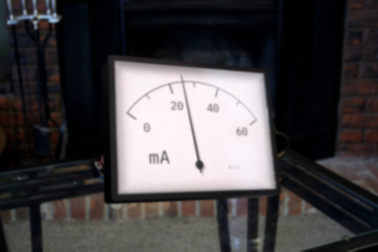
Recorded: 25; mA
